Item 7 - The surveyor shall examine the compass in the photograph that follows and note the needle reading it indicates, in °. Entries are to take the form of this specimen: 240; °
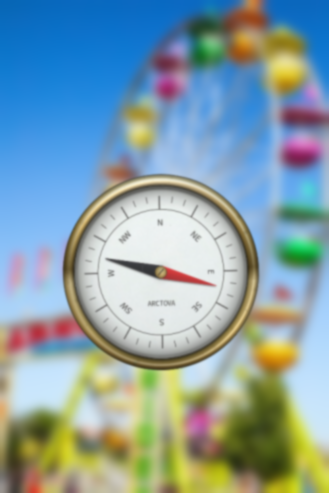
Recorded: 105; °
